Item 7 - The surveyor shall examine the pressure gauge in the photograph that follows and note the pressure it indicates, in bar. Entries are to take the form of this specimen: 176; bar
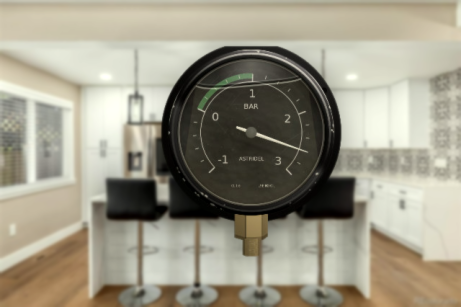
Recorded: 2.6; bar
